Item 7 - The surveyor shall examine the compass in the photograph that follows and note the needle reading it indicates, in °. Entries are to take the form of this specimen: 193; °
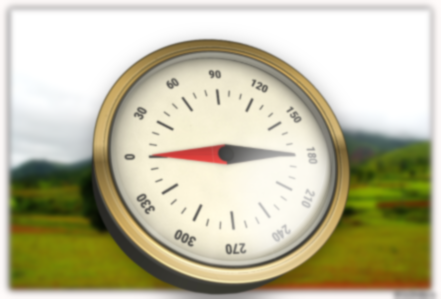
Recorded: 0; °
